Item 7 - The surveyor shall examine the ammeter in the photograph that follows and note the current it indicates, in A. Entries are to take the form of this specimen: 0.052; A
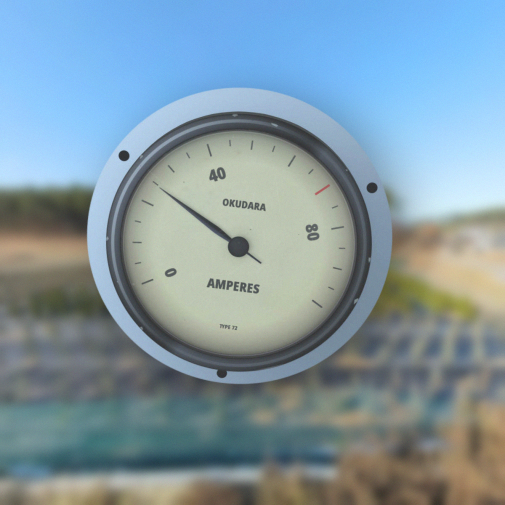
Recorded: 25; A
